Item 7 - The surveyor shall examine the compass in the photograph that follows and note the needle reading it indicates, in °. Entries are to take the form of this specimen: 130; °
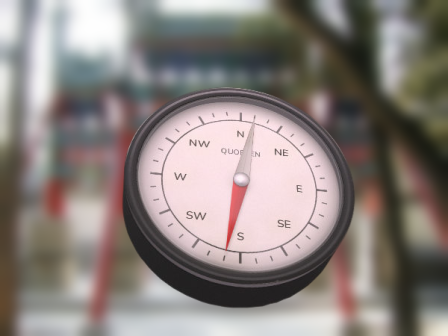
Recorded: 190; °
